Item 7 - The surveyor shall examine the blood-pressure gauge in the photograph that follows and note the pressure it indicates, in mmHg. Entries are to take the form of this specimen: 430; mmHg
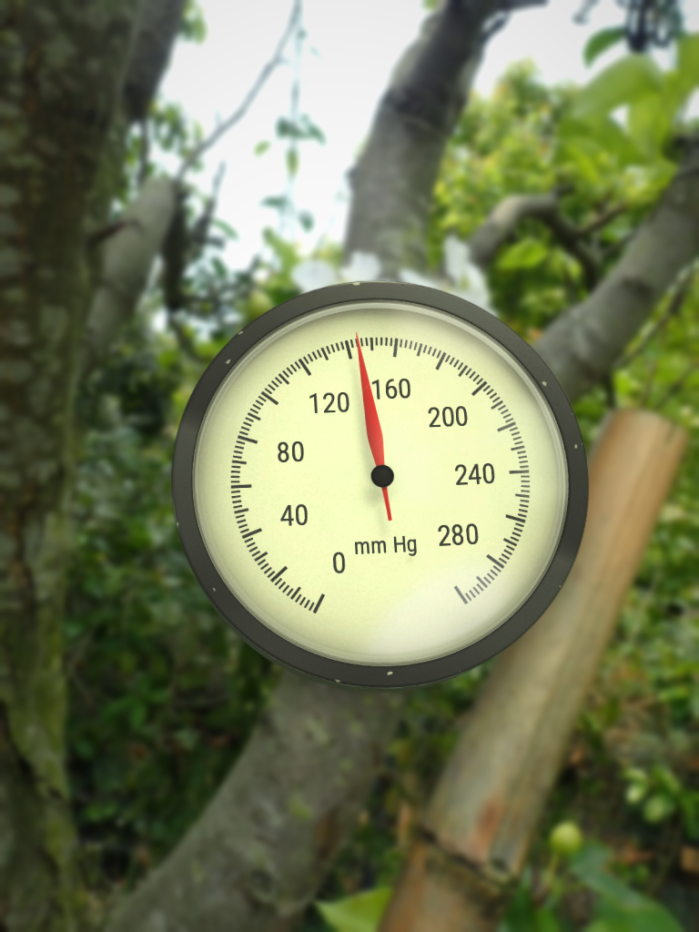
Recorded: 144; mmHg
